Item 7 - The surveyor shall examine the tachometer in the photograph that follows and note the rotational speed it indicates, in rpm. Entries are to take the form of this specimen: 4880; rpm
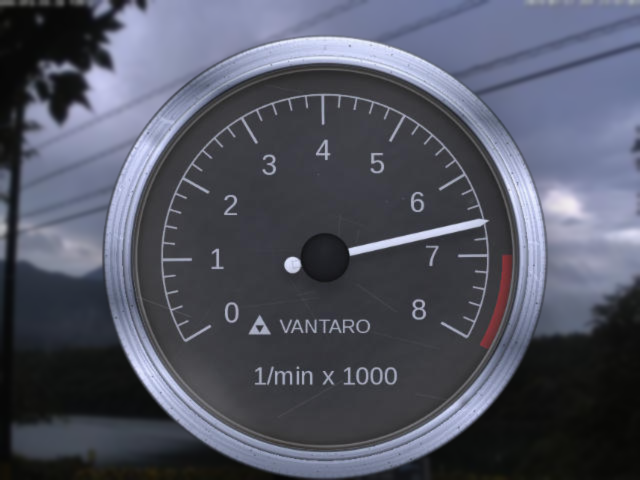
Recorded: 6600; rpm
